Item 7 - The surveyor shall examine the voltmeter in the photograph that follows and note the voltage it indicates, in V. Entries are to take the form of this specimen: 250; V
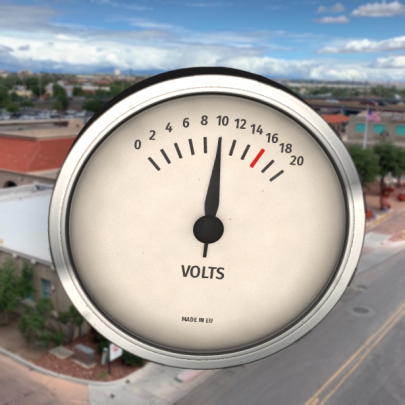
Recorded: 10; V
